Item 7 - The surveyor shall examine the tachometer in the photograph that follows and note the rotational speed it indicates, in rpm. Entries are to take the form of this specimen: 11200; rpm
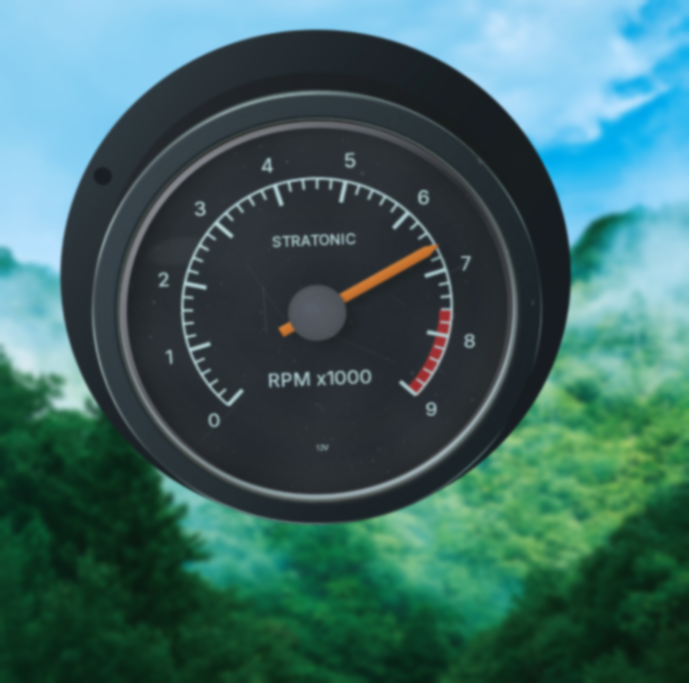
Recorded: 6600; rpm
